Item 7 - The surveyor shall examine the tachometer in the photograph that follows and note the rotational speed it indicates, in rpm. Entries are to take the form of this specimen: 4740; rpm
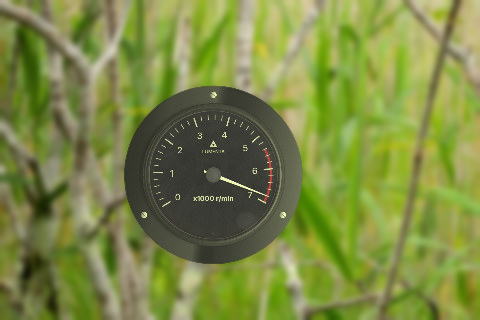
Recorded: 6800; rpm
